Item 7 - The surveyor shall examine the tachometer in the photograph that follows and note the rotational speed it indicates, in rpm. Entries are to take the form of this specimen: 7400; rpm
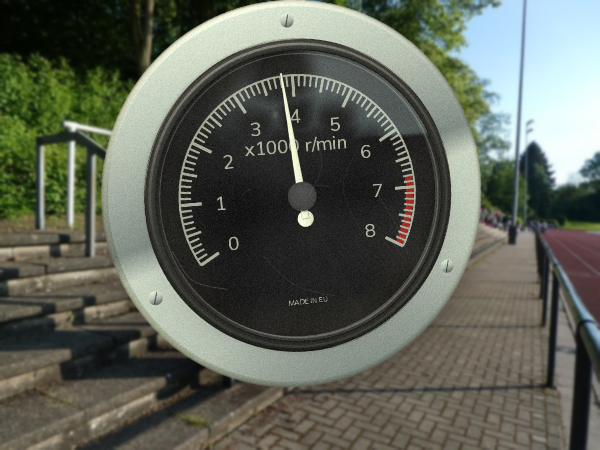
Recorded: 3800; rpm
